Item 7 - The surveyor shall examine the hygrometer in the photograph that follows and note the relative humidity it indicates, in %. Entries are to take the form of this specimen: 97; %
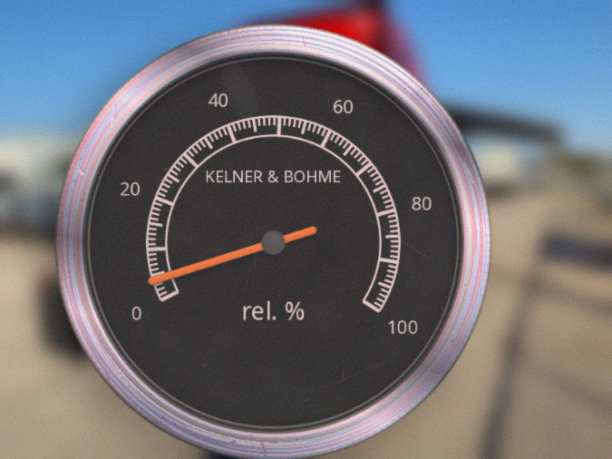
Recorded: 4; %
